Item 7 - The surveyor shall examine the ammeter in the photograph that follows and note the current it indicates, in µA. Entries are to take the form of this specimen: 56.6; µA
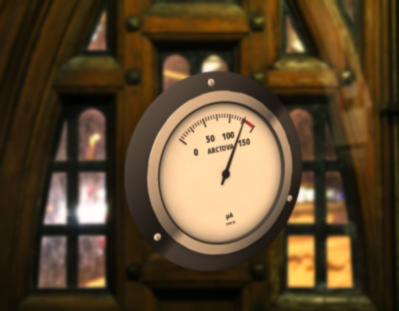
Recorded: 125; µA
